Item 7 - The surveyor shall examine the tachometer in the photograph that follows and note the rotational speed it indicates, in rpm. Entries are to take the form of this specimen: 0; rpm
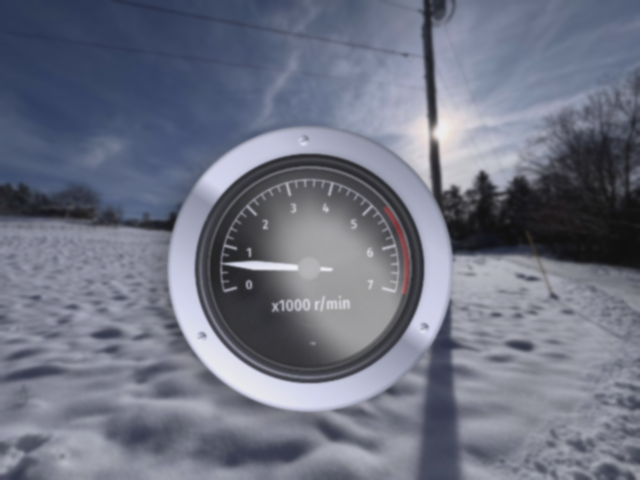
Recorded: 600; rpm
